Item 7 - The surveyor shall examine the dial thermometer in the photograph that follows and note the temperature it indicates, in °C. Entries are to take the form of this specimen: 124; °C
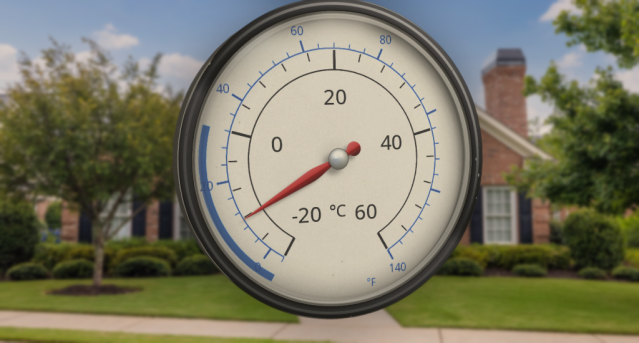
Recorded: -12; °C
